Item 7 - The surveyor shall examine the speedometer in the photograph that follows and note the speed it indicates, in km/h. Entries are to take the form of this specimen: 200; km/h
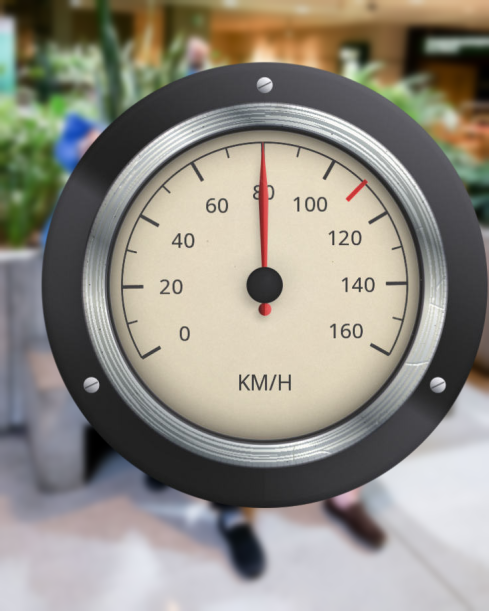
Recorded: 80; km/h
